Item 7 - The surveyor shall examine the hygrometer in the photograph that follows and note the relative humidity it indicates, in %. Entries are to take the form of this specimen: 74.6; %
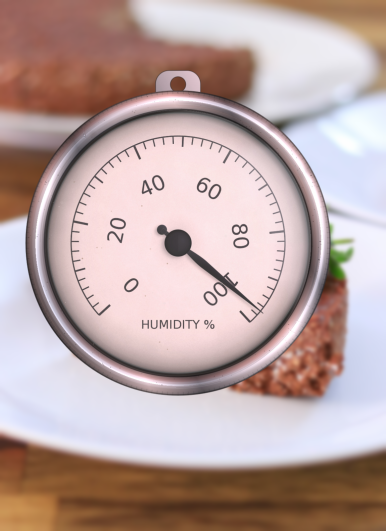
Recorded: 97; %
